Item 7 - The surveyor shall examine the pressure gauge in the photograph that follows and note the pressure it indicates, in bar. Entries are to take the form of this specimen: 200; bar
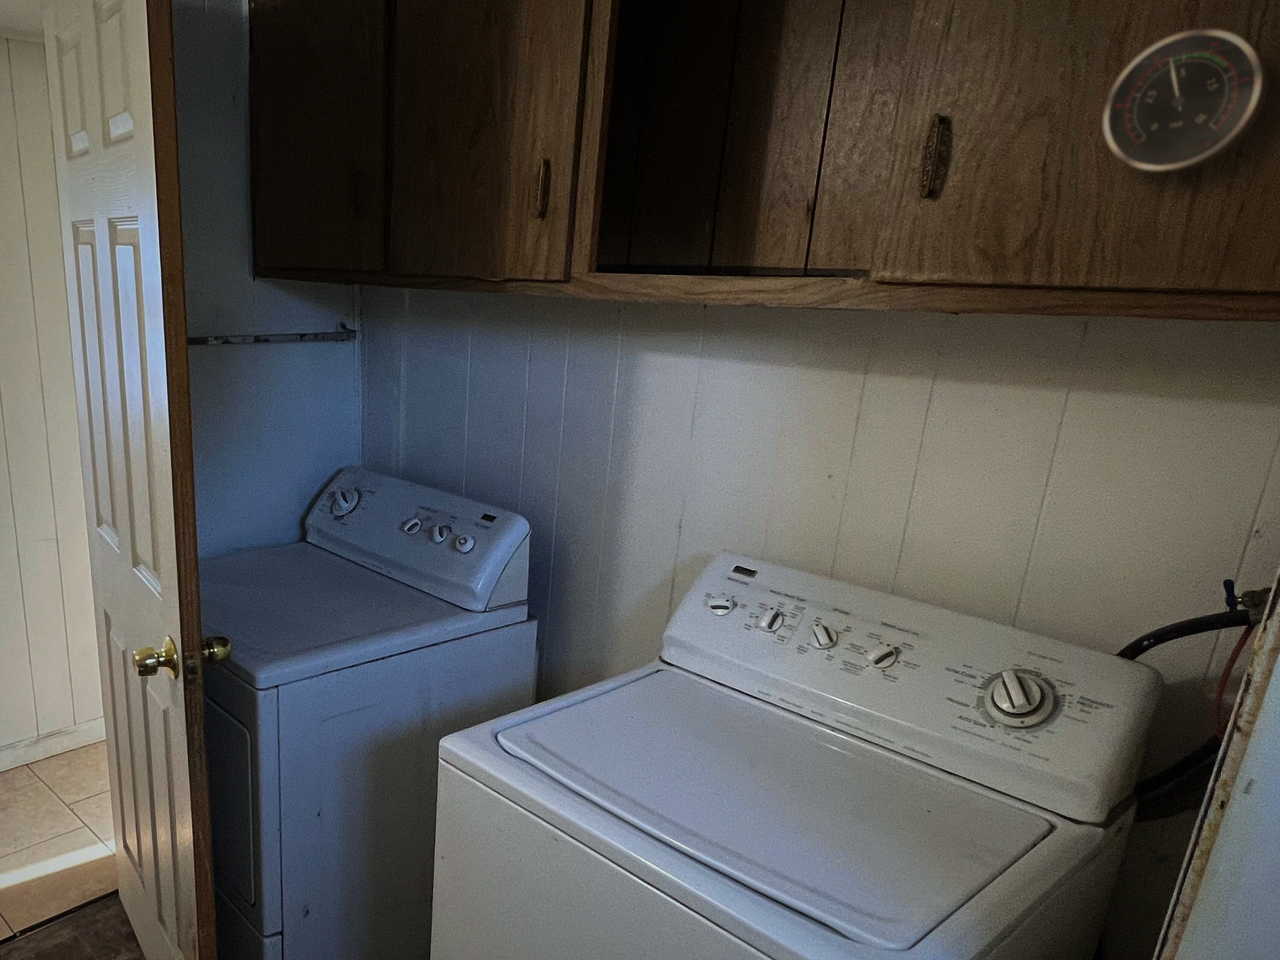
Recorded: 4.5; bar
